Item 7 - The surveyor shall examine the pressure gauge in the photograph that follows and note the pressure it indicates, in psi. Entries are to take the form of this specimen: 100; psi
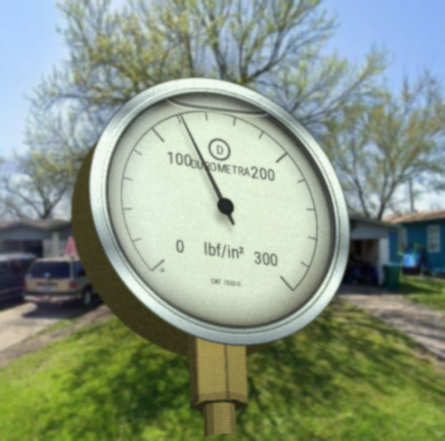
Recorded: 120; psi
